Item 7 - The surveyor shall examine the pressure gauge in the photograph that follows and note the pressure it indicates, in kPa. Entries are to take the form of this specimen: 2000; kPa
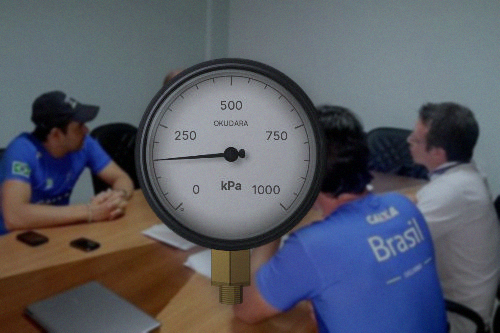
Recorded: 150; kPa
